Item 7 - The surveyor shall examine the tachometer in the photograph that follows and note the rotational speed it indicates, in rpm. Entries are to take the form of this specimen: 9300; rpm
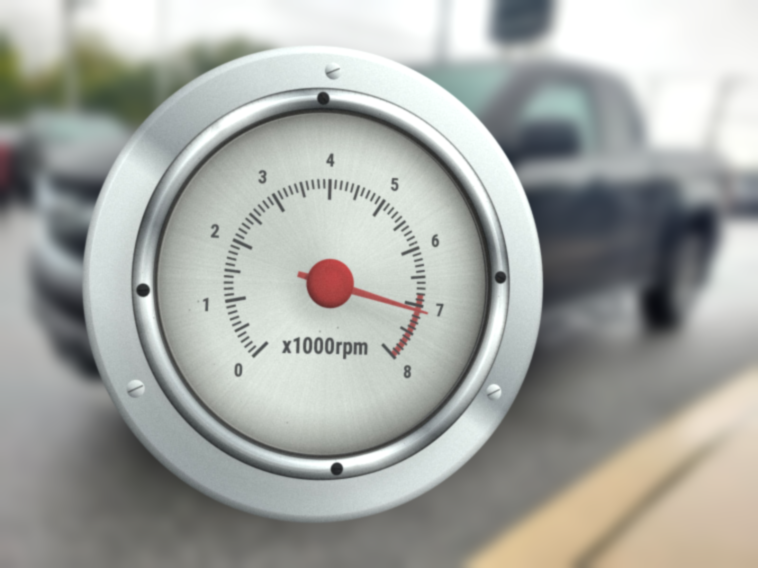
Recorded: 7100; rpm
